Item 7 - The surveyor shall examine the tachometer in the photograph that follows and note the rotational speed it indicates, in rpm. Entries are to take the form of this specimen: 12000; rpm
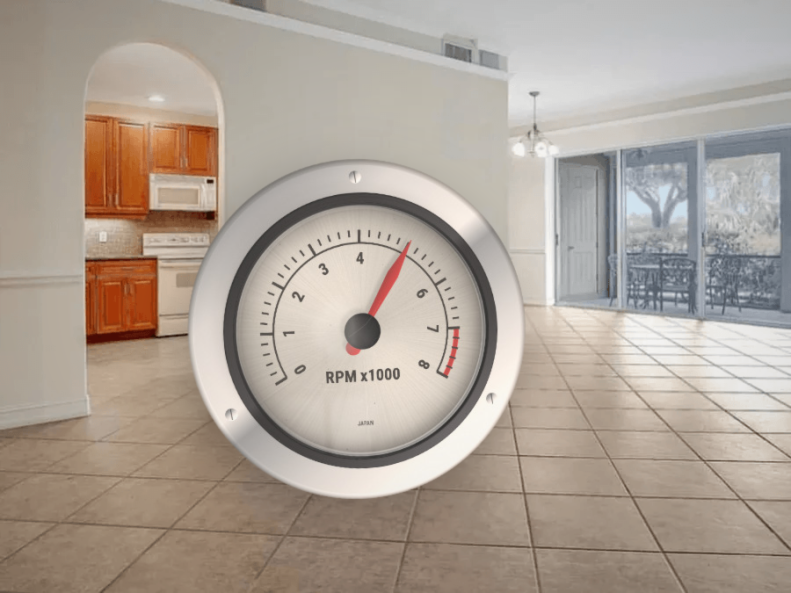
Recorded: 5000; rpm
